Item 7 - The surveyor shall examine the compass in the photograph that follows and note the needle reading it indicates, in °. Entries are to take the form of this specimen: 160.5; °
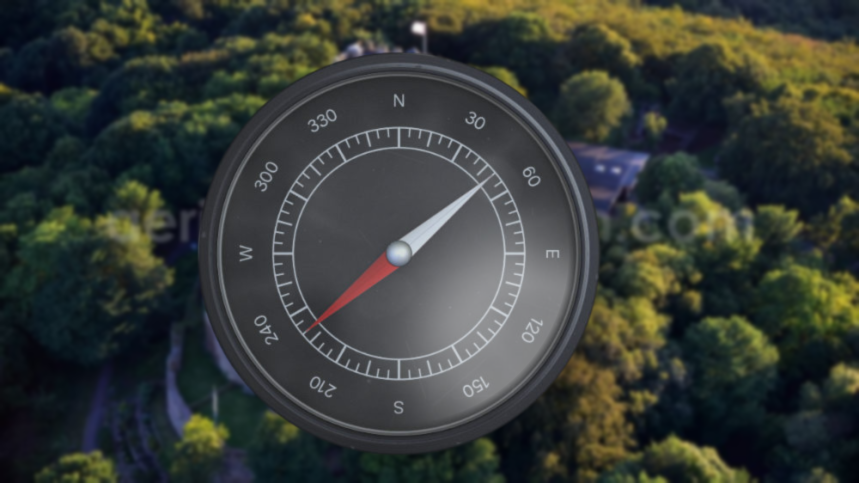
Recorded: 230; °
